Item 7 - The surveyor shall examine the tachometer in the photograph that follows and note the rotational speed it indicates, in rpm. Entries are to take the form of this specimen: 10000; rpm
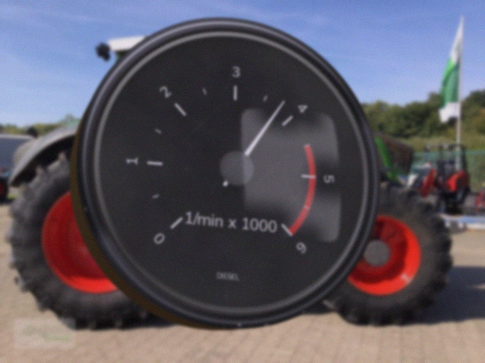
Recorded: 3750; rpm
